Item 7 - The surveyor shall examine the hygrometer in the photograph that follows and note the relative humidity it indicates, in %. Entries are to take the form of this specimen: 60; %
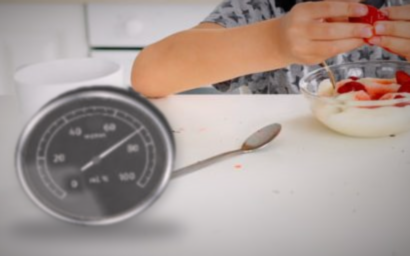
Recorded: 72; %
